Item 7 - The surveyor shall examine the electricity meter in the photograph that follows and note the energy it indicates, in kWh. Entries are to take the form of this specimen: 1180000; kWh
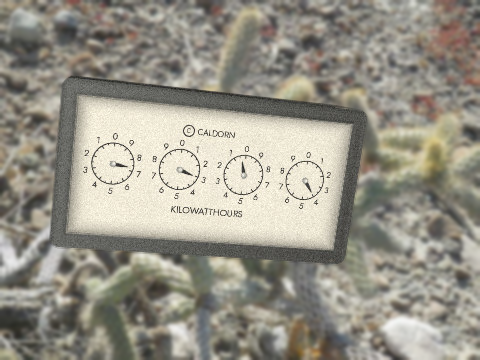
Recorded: 7304; kWh
